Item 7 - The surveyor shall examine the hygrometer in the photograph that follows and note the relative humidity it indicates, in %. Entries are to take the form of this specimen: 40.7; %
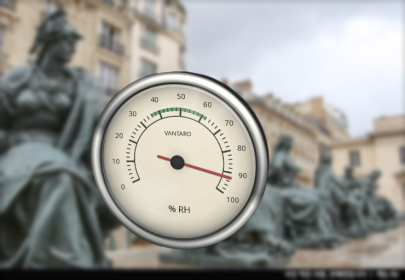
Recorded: 92; %
